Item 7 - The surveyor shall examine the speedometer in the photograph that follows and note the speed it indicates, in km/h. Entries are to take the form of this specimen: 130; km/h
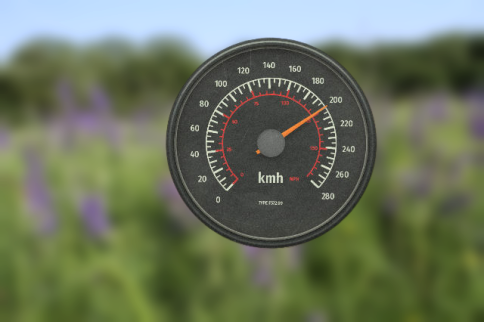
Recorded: 200; km/h
